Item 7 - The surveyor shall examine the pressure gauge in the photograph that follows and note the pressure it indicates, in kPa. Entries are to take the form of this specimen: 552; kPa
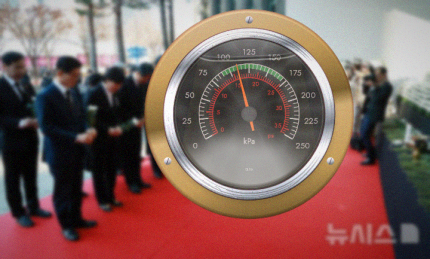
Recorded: 110; kPa
